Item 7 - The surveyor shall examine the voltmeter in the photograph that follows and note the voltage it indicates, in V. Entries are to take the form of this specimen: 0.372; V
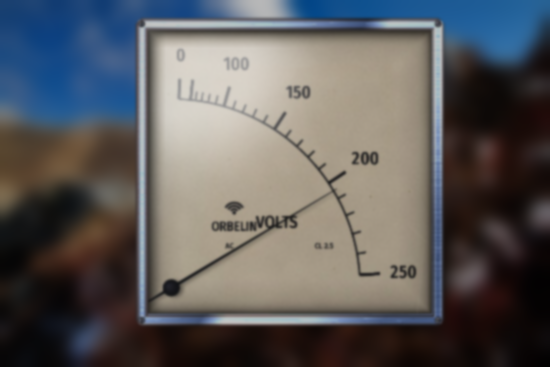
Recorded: 205; V
